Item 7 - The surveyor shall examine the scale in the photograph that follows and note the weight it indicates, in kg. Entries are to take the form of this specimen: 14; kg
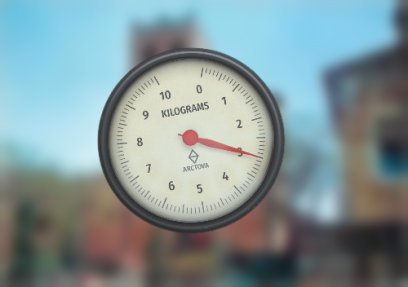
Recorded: 3; kg
